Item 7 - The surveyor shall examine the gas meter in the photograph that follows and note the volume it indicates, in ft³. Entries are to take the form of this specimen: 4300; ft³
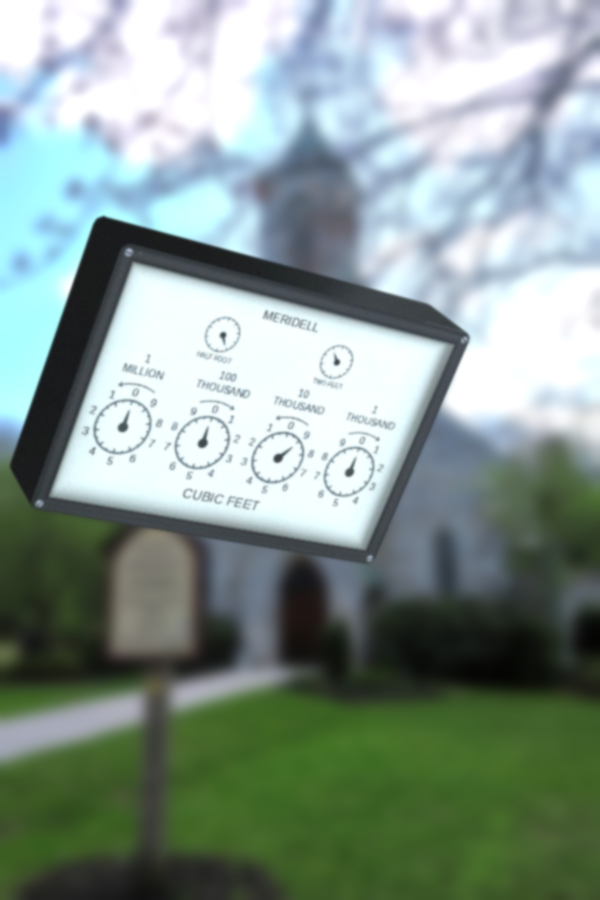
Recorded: 999000; ft³
